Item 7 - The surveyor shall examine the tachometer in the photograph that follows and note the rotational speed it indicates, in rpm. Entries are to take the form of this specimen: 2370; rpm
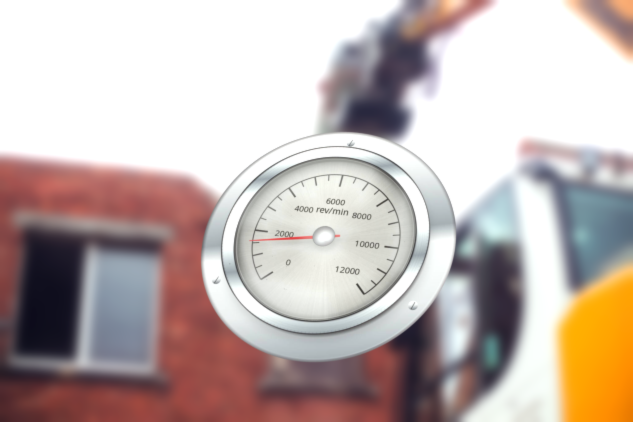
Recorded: 1500; rpm
